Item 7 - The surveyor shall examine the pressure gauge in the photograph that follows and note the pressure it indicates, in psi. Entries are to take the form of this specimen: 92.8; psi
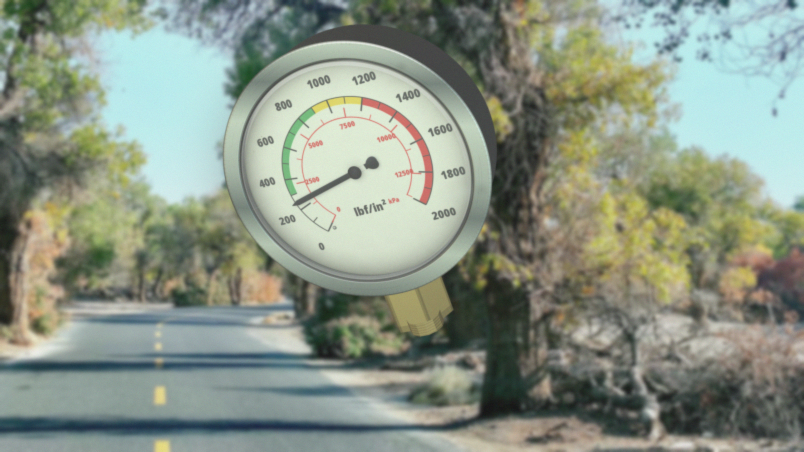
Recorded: 250; psi
